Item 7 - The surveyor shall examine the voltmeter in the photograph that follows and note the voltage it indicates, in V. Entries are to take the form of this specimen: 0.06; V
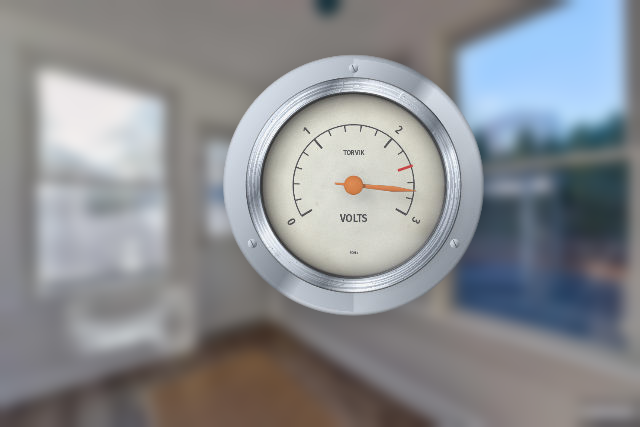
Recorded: 2.7; V
